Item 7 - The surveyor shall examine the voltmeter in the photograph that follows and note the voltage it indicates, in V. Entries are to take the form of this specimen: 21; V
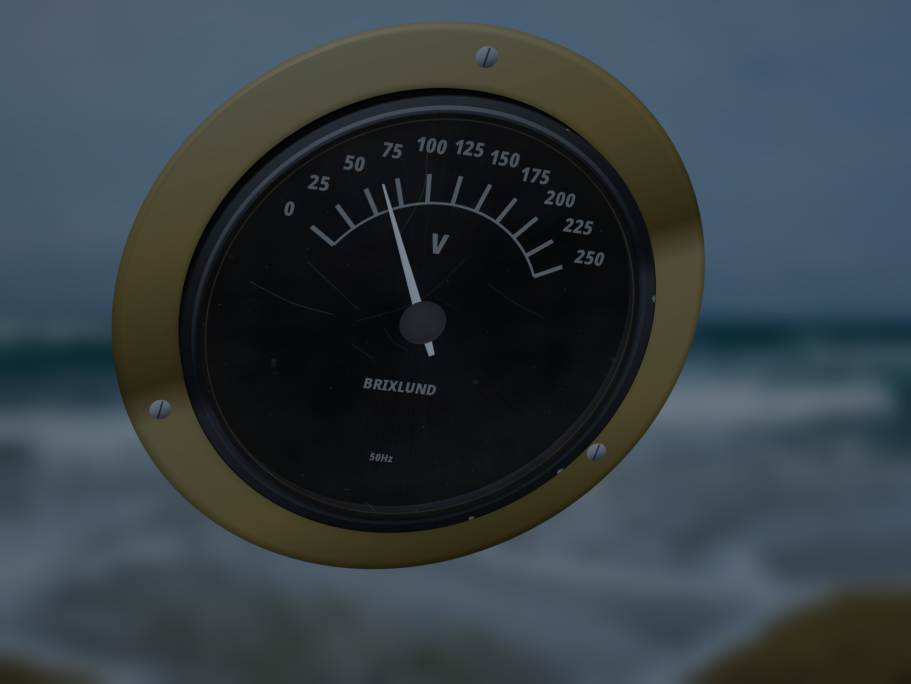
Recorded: 62.5; V
